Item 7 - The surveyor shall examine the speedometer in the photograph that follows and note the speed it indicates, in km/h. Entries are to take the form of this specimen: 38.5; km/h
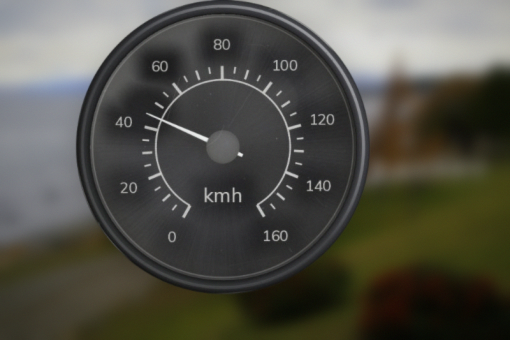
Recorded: 45; km/h
